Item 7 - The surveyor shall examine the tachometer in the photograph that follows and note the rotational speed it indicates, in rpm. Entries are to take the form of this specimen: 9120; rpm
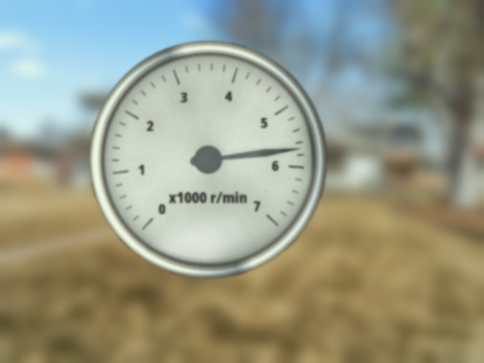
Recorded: 5700; rpm
